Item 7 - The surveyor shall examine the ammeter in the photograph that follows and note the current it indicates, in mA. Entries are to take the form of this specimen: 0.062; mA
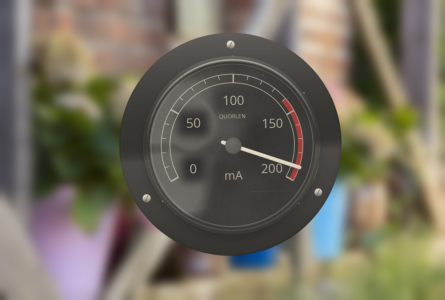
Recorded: 190; mA
